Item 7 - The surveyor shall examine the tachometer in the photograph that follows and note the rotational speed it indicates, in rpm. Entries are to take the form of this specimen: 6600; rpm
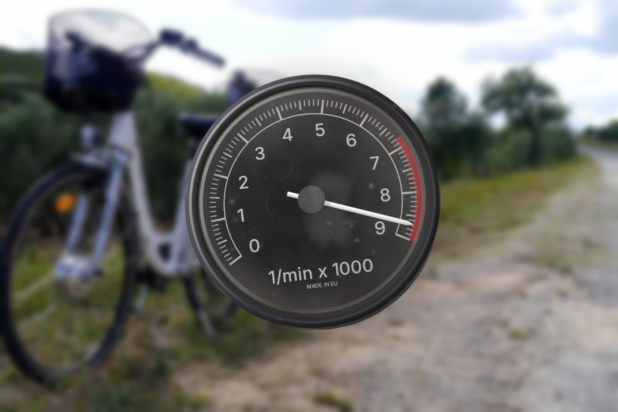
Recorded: 8700; rpm
